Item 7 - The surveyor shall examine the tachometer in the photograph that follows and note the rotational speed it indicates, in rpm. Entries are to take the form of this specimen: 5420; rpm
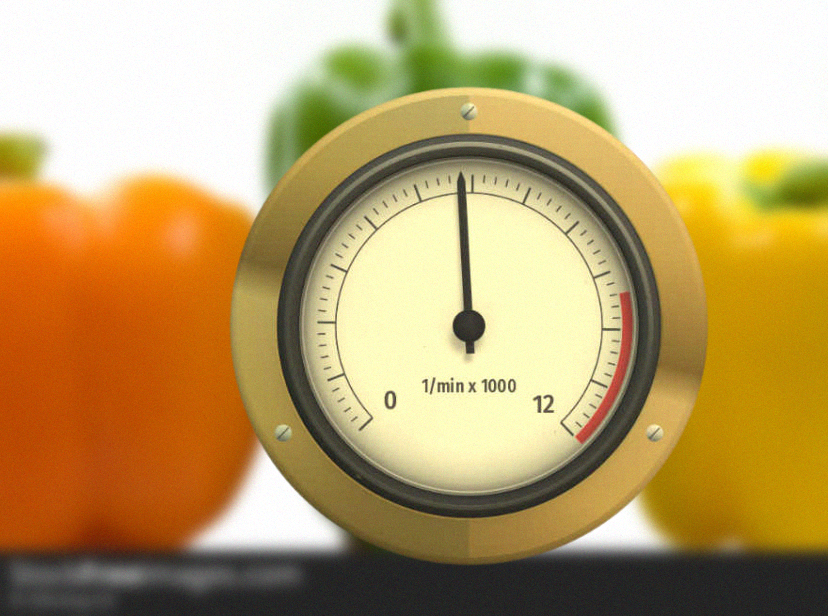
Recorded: 5800; rpm
